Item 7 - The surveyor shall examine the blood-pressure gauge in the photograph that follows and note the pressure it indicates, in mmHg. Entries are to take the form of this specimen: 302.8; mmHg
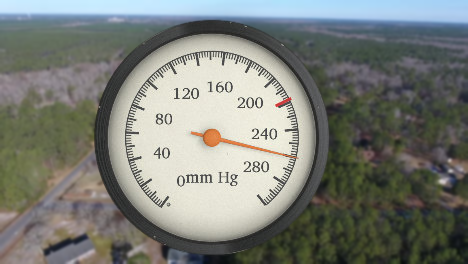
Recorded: 260; mmHg
